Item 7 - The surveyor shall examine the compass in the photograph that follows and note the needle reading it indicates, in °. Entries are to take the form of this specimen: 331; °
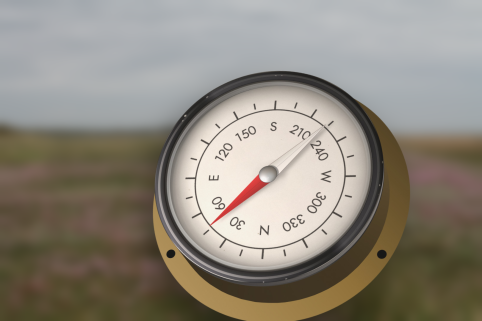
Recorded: 45; °
